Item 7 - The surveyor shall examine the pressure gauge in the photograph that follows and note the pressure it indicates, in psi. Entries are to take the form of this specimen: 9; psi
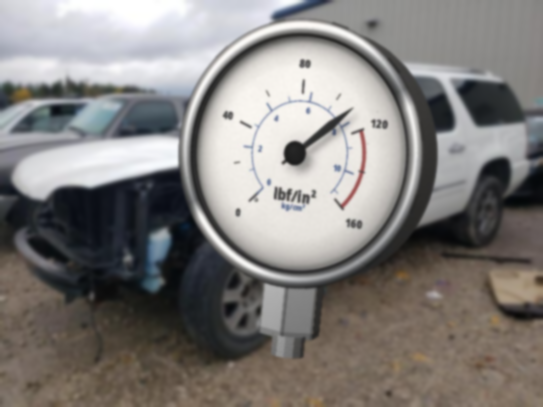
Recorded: 110; psi
